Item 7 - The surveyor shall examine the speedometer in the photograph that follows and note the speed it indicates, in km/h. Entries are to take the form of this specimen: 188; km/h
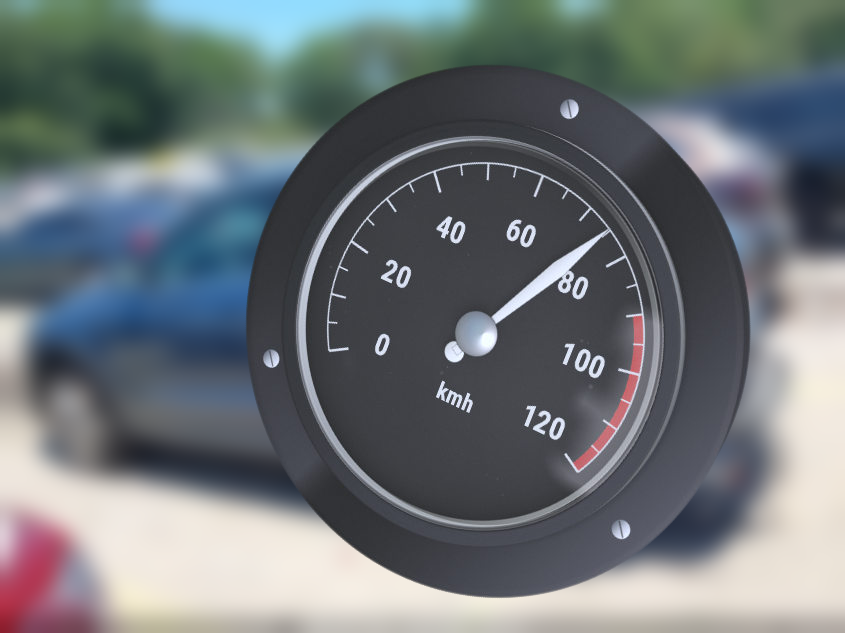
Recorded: 75; km/h
